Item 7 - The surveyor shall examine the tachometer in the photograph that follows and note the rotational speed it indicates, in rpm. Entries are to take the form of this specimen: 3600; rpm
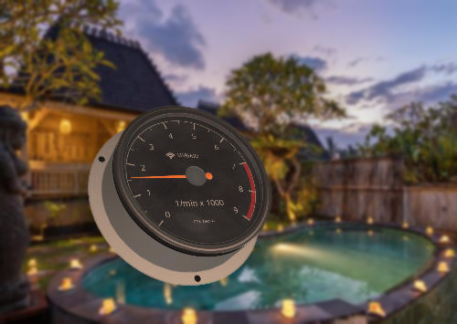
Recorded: 1500; rpm
